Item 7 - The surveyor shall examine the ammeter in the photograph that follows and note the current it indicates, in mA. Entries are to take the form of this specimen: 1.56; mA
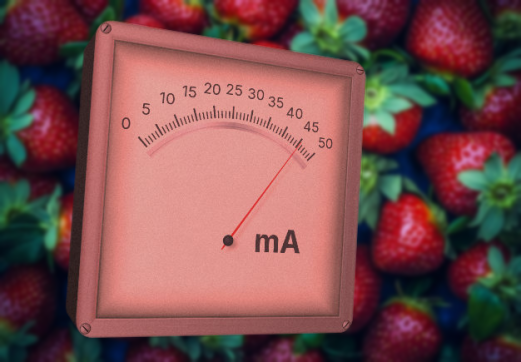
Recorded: 45; mA
